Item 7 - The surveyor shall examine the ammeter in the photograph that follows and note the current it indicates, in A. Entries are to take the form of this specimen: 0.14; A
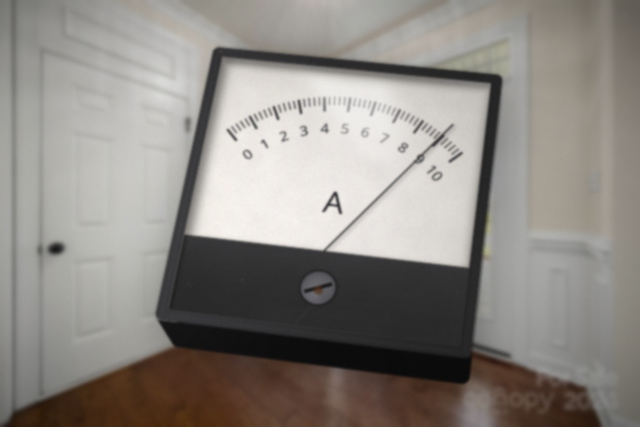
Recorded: 9; A
